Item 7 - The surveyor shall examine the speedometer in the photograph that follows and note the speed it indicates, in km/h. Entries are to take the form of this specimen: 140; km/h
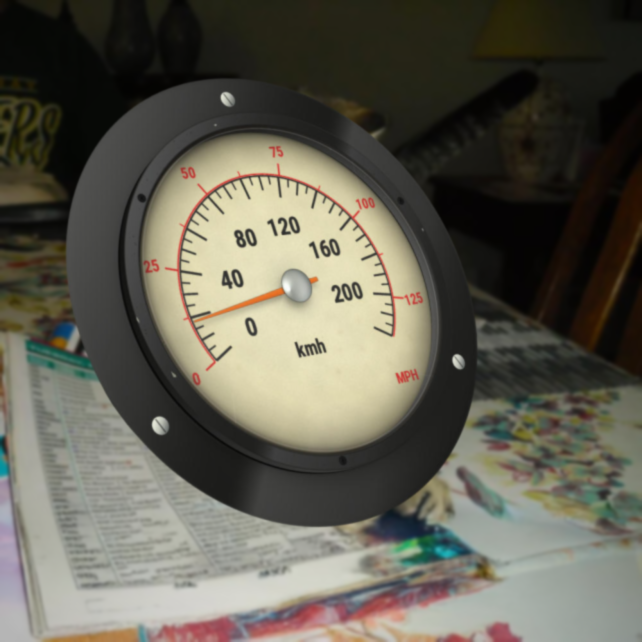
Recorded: 17.5; km/h
